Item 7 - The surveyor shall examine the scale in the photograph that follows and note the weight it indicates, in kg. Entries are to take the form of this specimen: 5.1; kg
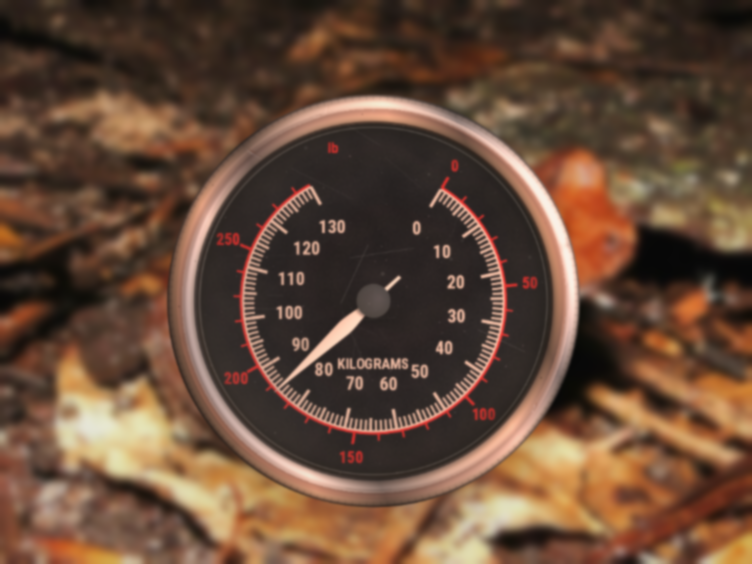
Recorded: 85; kg
